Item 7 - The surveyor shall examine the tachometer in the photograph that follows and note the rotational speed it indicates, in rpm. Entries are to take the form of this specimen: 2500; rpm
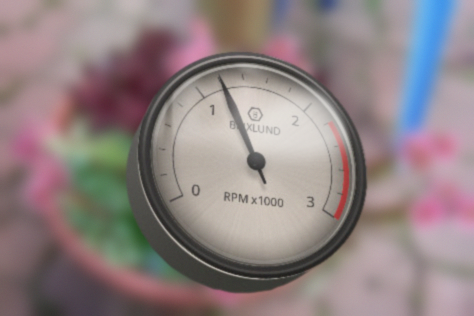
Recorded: 1200; rpm
